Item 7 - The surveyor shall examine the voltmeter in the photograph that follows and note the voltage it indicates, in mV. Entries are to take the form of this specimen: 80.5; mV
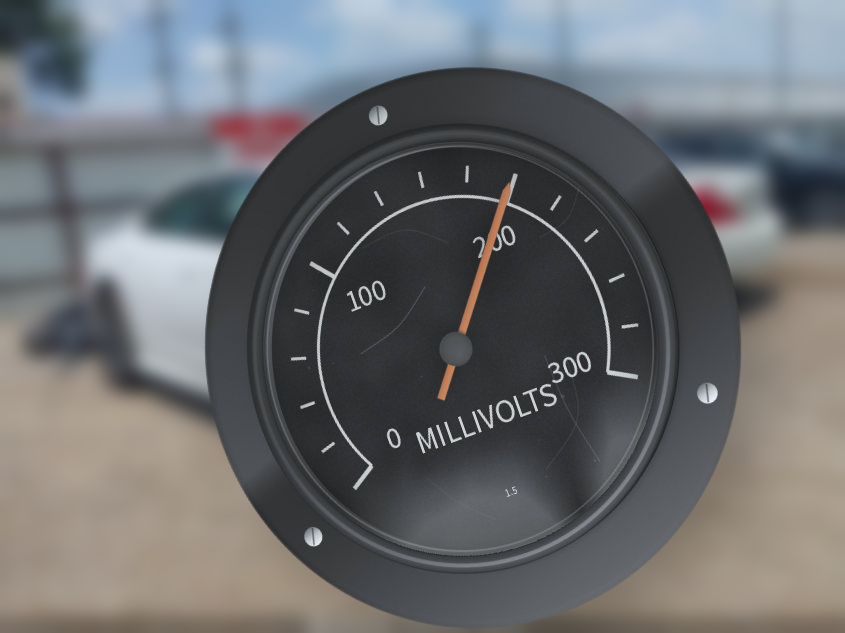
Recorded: 200; mV
